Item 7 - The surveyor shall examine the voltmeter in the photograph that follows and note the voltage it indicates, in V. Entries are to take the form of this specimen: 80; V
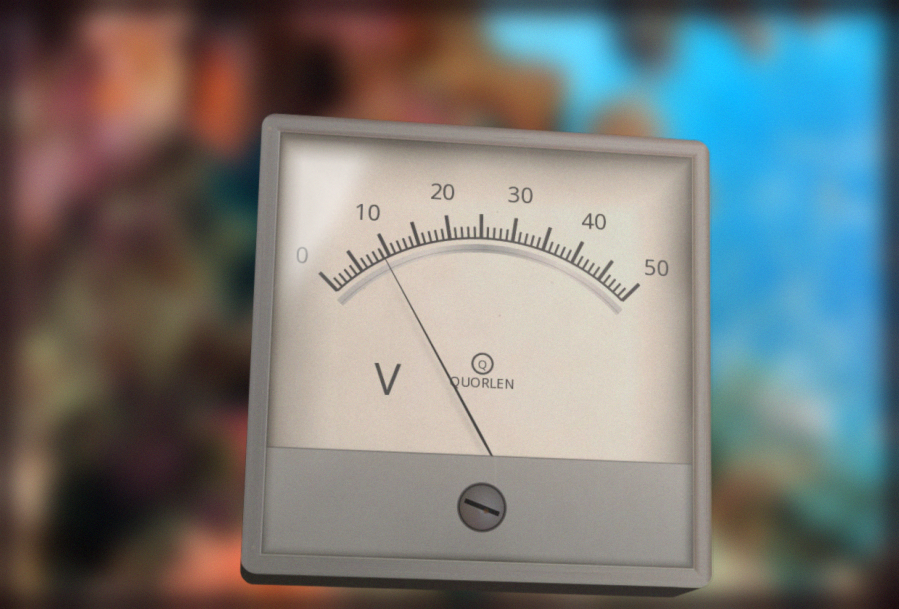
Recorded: 9; V
